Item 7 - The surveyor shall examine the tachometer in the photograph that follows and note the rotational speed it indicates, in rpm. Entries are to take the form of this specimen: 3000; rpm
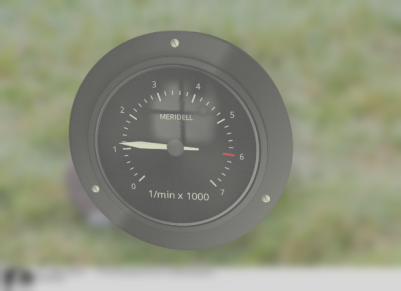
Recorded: 1200; rpm
